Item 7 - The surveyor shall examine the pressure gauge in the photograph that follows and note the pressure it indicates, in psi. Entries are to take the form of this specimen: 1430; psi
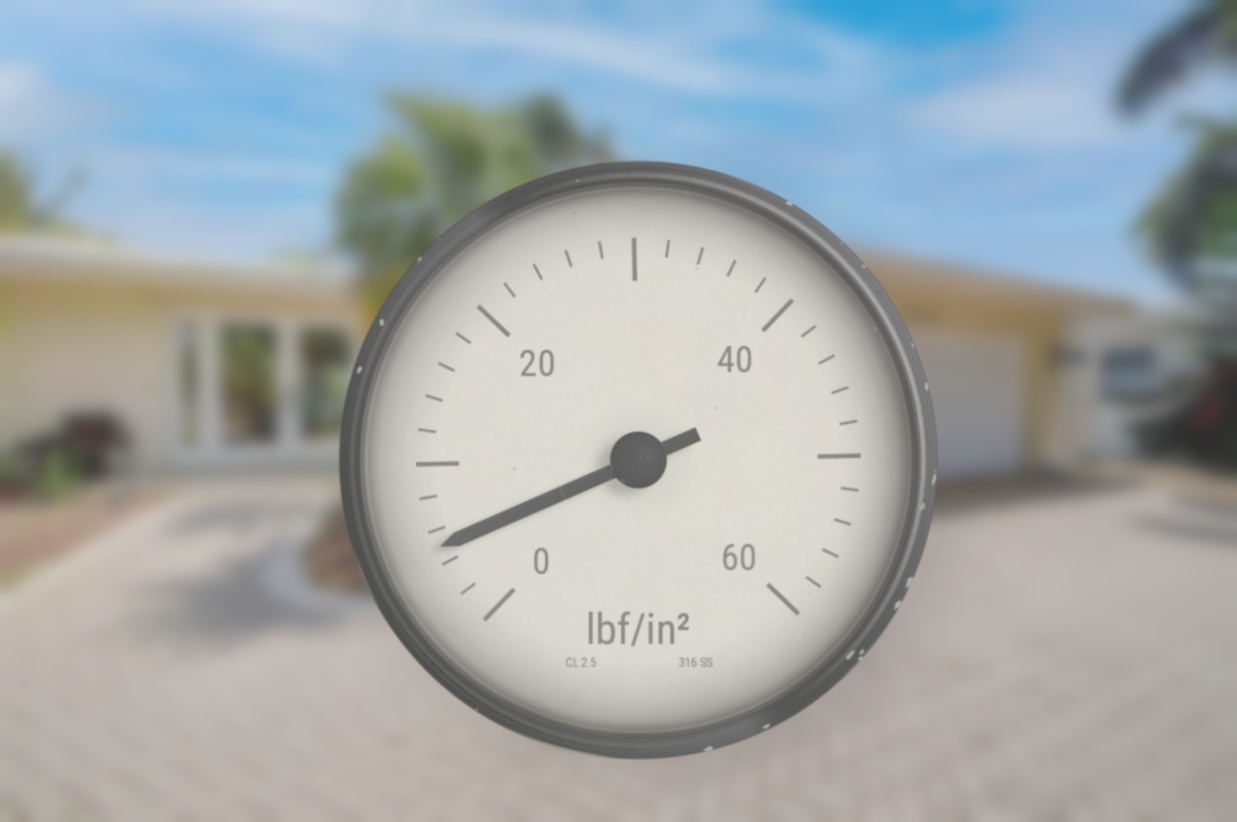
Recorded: 5; psi
